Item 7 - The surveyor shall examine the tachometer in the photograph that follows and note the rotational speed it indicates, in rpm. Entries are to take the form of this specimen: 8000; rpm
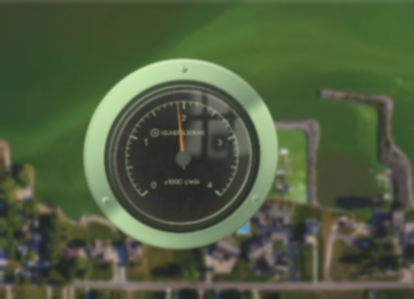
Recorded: 1900; rpm
